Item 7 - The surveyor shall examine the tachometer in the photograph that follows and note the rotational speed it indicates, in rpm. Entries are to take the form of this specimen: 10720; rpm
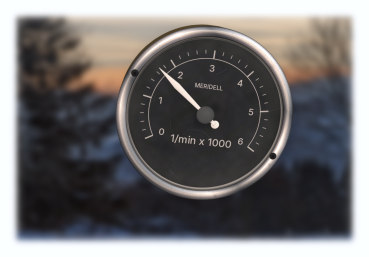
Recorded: 1700; rpm
